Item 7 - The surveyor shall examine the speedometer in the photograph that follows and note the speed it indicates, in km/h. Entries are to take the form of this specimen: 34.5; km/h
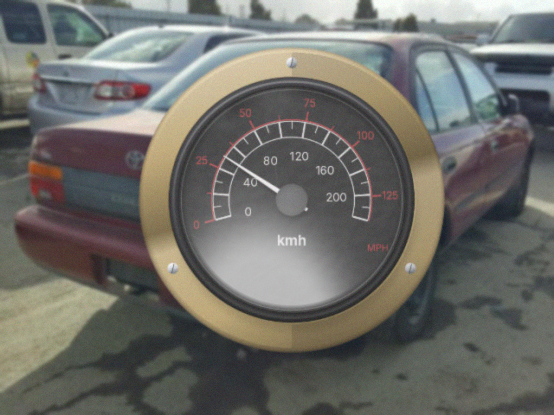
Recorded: 50; km/h
